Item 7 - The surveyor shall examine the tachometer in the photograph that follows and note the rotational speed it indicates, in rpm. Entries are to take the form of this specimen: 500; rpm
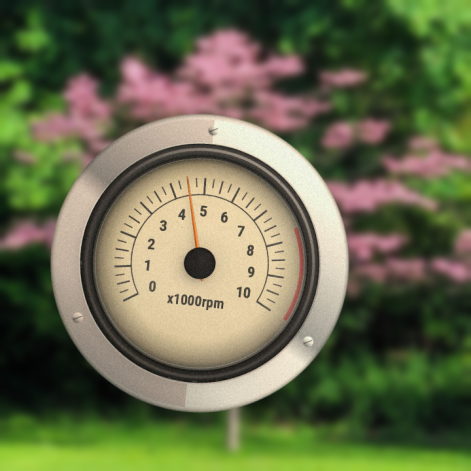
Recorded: 4500; rpm
